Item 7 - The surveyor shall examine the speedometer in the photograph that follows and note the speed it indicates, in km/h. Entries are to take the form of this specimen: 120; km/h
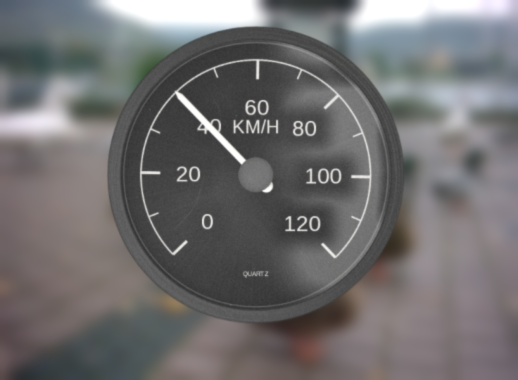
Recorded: 40; km/h
